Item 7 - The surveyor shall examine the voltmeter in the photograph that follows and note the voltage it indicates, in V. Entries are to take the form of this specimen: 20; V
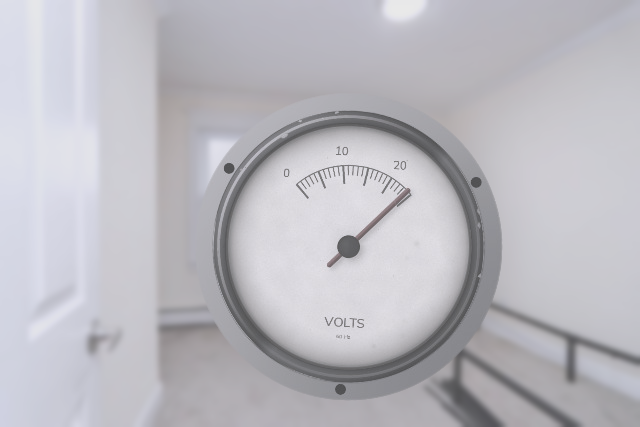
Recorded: 24; V
